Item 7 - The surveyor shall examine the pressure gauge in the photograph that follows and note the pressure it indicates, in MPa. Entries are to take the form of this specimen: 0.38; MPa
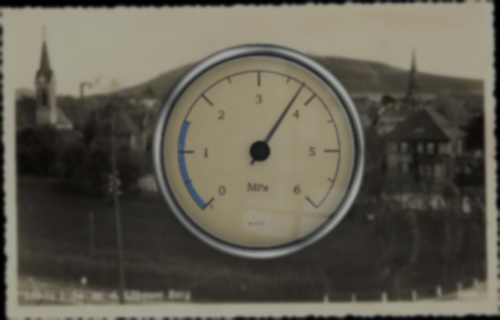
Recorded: 3.75; MPa
